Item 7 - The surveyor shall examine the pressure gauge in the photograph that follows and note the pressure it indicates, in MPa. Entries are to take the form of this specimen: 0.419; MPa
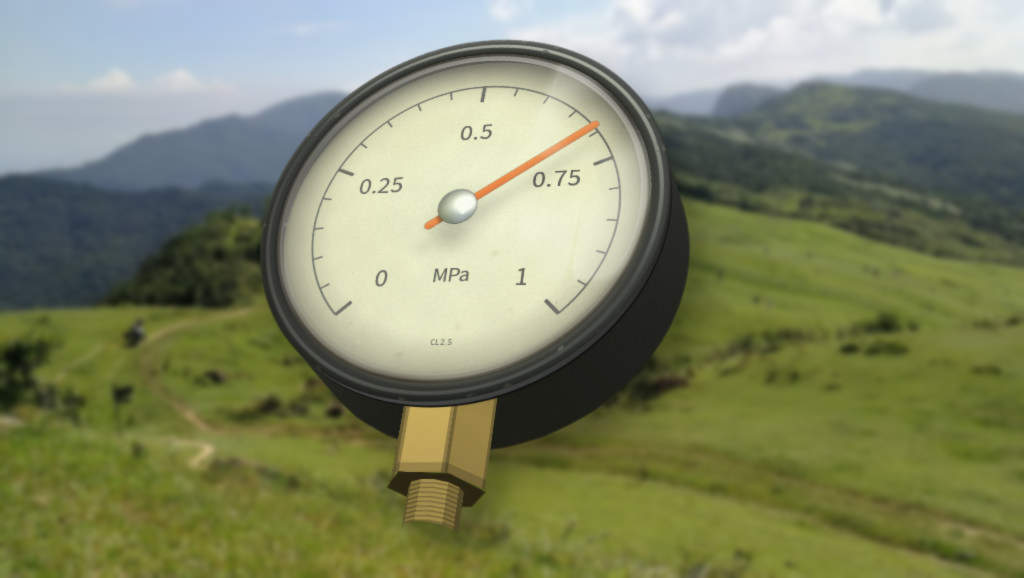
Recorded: 0.7; MPa
